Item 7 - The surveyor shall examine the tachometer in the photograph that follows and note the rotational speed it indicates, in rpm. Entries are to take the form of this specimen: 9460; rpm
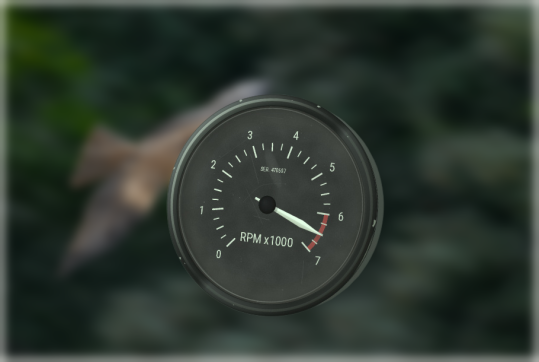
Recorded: 6500; rpm
